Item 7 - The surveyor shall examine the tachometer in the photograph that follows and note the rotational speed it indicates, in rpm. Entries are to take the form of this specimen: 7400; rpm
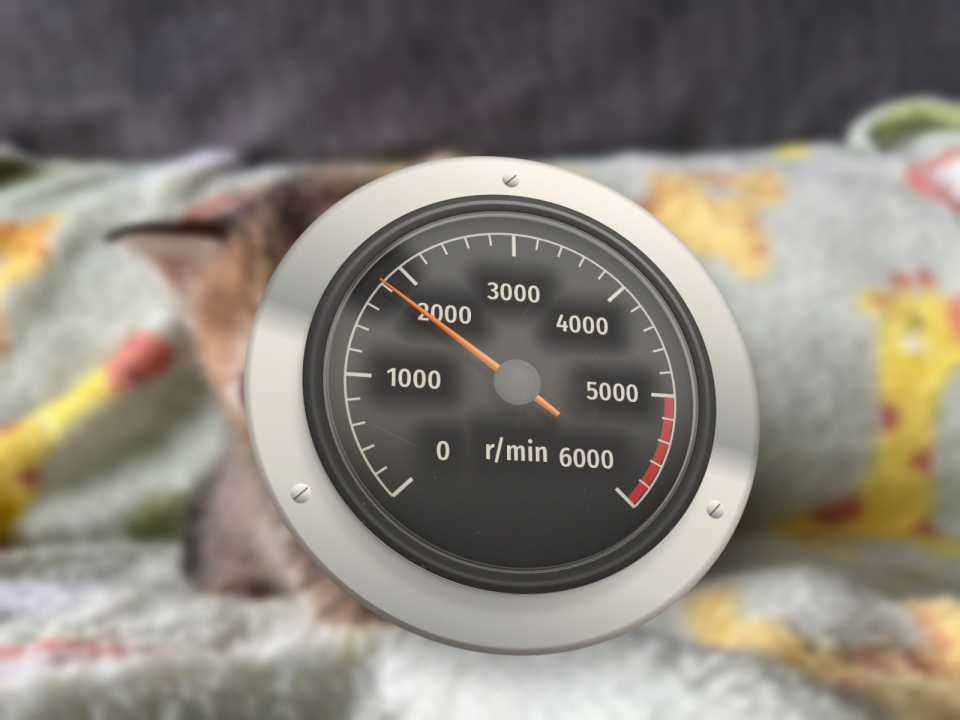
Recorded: 1800; rpm
